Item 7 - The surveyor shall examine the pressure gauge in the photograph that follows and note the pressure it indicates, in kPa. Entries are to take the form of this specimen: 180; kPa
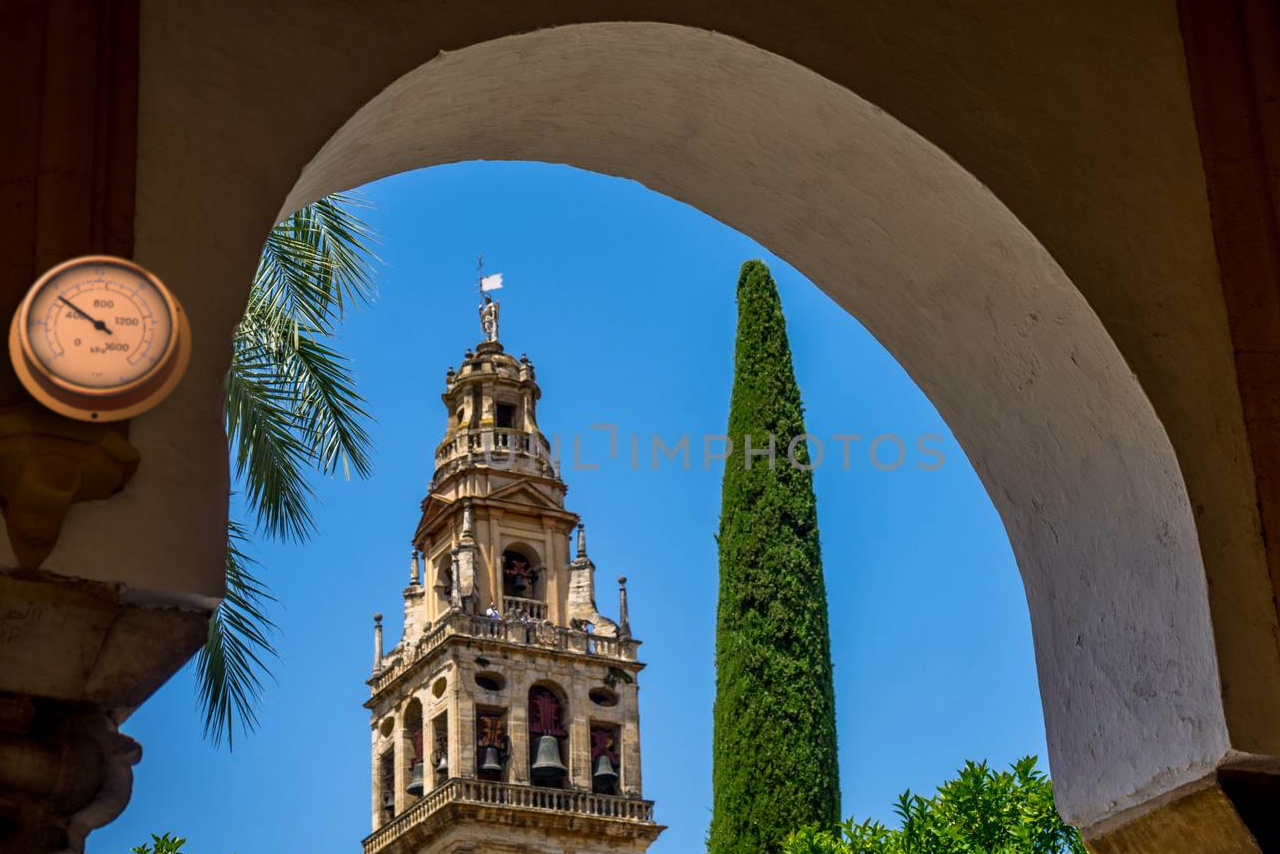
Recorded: 450; kPa
